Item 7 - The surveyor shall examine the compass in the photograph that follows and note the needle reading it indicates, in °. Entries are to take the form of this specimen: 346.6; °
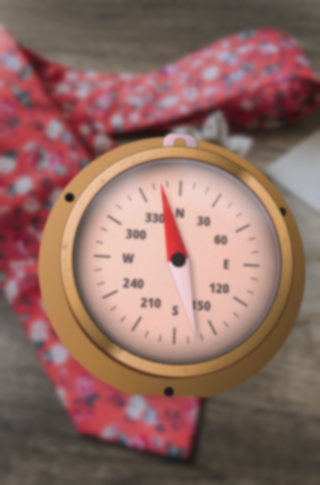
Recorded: 345; °
